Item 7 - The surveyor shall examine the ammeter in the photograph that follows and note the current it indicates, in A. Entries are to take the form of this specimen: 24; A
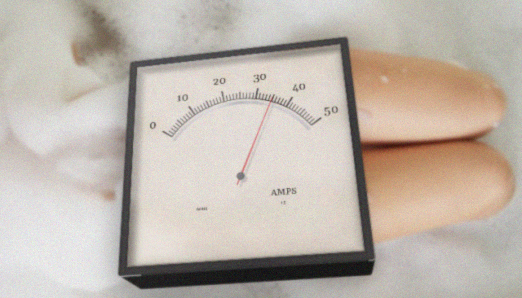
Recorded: 35; A
